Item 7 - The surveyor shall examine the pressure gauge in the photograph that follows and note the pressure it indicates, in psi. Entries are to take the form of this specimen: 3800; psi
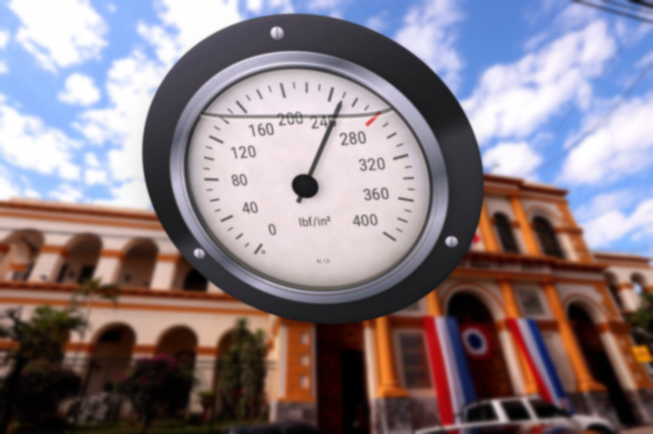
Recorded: 250; psi
